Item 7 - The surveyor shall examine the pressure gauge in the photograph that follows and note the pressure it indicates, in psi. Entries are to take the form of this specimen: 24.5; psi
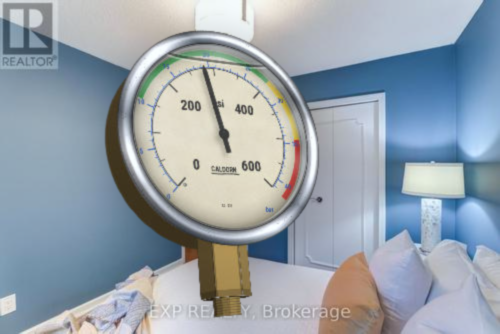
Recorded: 275; psi
